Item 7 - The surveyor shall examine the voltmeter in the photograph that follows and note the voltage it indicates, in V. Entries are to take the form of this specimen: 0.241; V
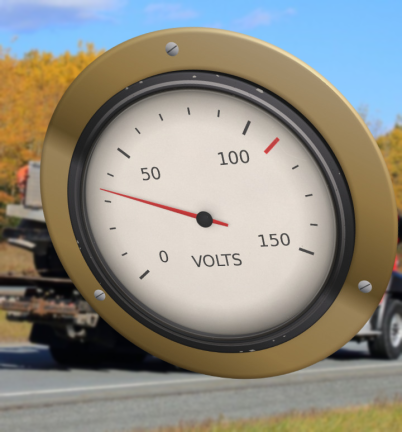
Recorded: 35; V
